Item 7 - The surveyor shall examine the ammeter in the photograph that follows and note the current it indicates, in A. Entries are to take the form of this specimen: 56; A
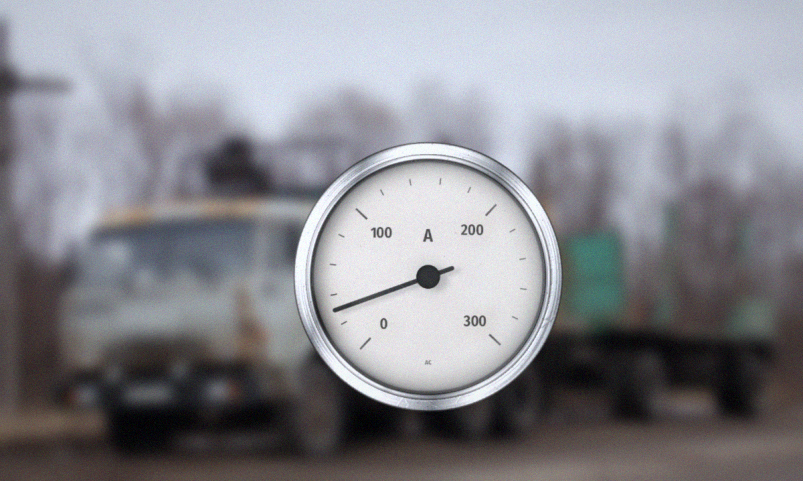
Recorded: 30; A
